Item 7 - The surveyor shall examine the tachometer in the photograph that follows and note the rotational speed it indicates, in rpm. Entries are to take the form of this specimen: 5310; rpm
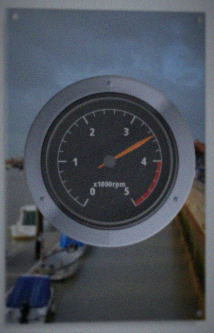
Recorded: 3500; rpm
